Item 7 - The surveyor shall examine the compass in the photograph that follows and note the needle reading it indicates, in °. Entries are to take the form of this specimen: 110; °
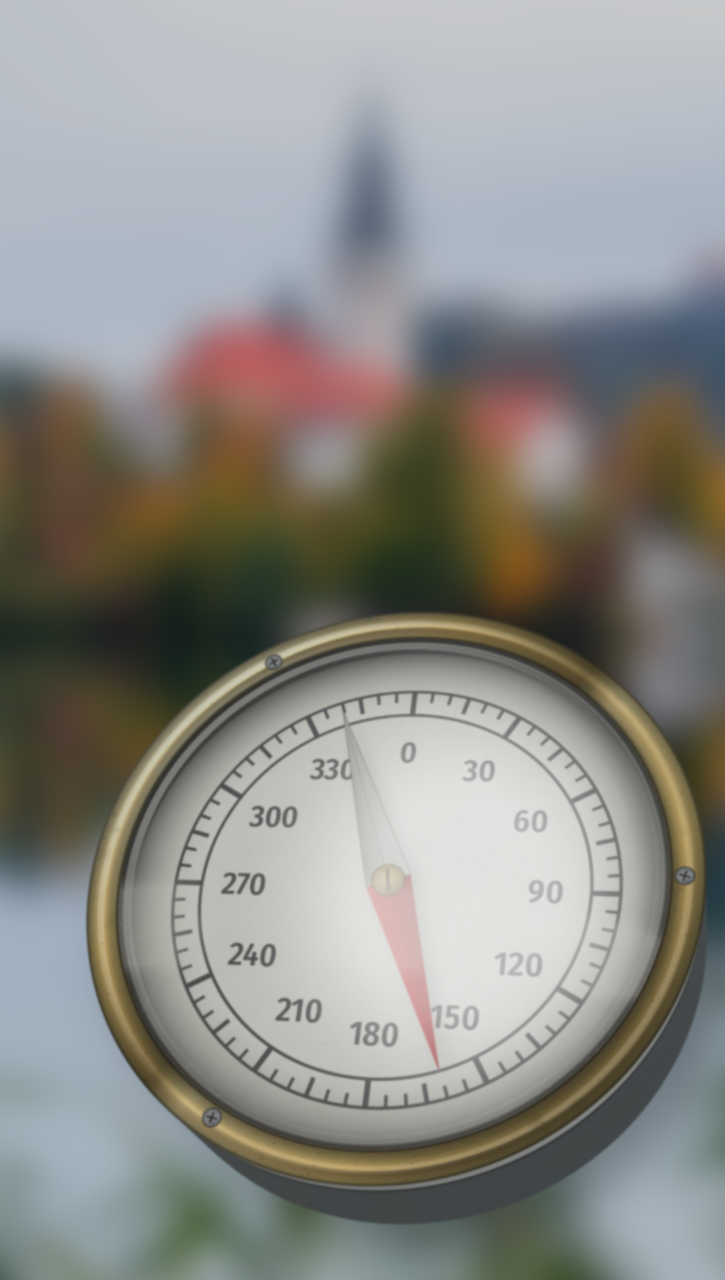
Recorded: 160; °
